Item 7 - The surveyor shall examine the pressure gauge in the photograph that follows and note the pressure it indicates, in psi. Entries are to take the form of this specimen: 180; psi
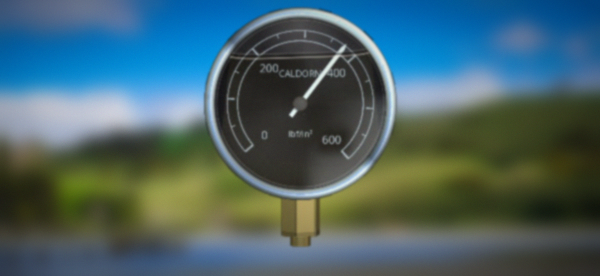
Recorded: 375; psi
